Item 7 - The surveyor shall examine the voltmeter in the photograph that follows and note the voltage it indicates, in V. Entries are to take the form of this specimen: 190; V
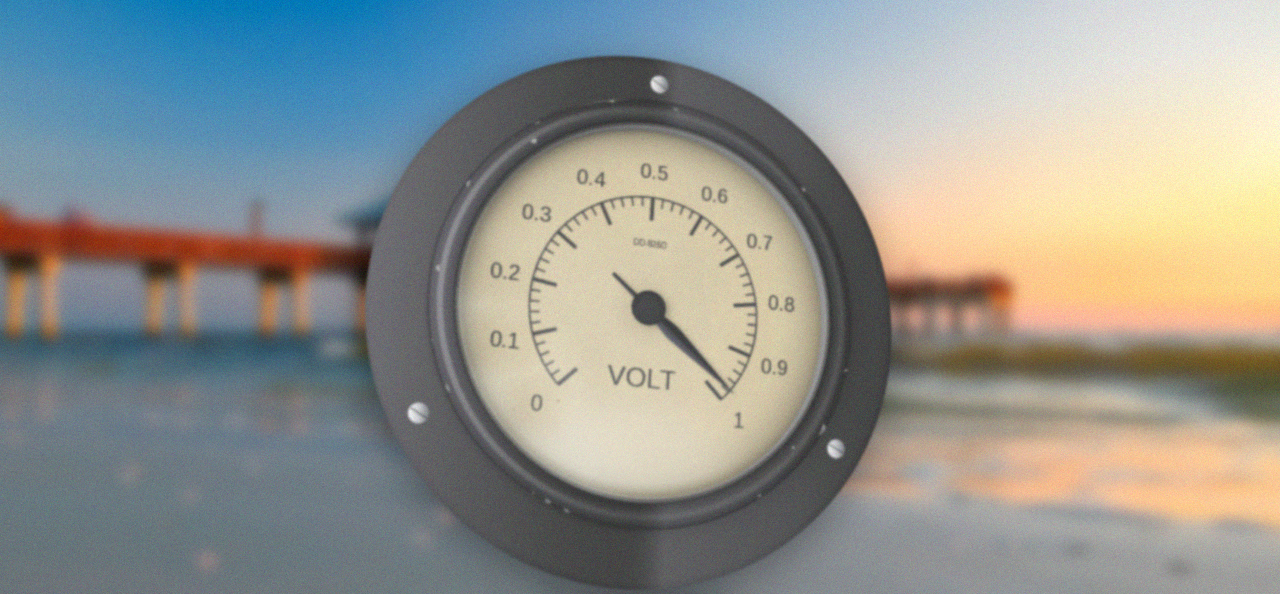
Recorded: 0.98; V
